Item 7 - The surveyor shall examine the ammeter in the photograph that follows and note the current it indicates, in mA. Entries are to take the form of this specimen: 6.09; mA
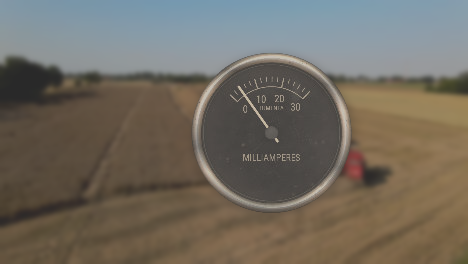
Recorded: 4; mA
